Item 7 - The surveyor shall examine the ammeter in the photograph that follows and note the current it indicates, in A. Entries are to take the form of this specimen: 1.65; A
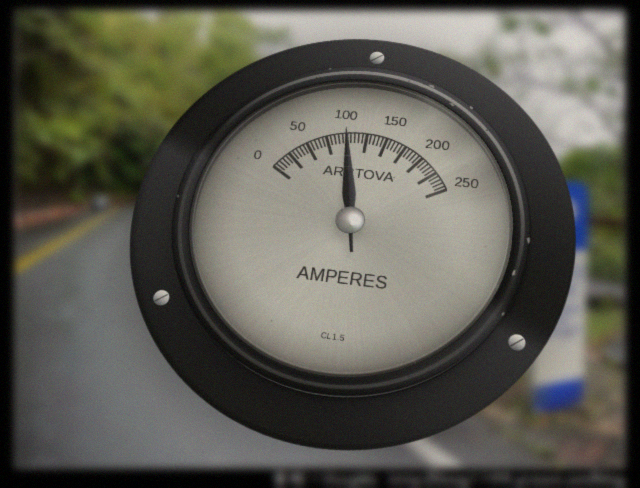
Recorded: 100; A
